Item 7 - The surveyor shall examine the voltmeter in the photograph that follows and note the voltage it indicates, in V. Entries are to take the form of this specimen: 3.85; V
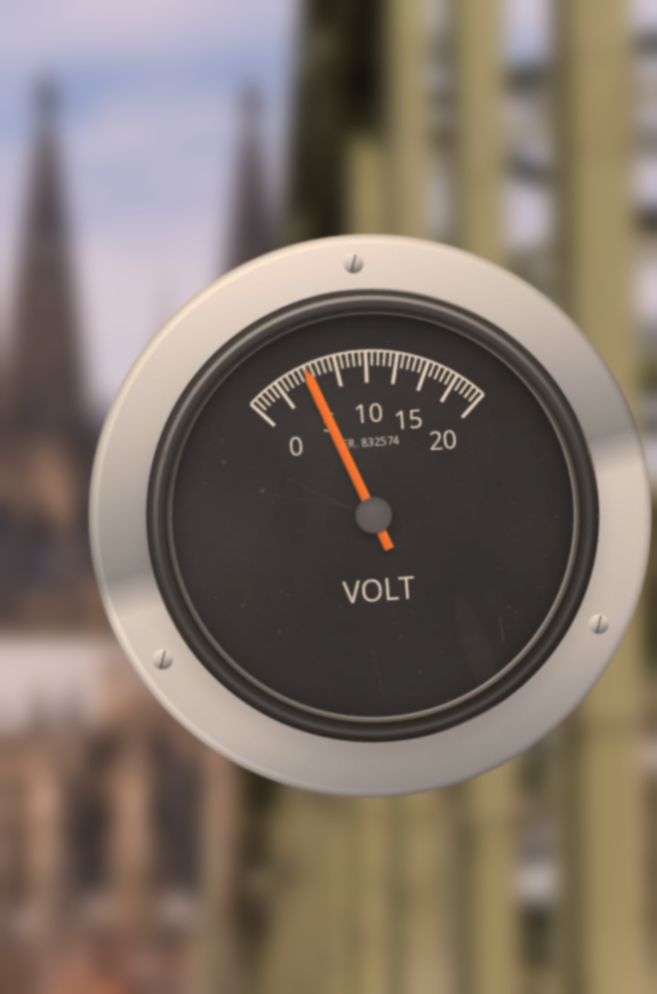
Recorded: 5; V
